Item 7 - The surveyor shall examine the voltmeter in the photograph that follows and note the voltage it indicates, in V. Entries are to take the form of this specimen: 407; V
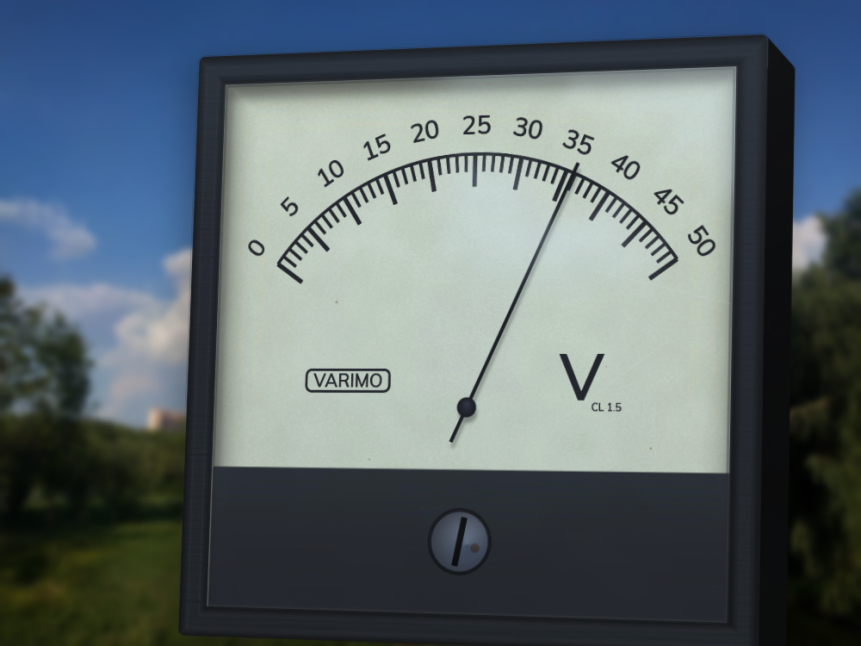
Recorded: 36; V
